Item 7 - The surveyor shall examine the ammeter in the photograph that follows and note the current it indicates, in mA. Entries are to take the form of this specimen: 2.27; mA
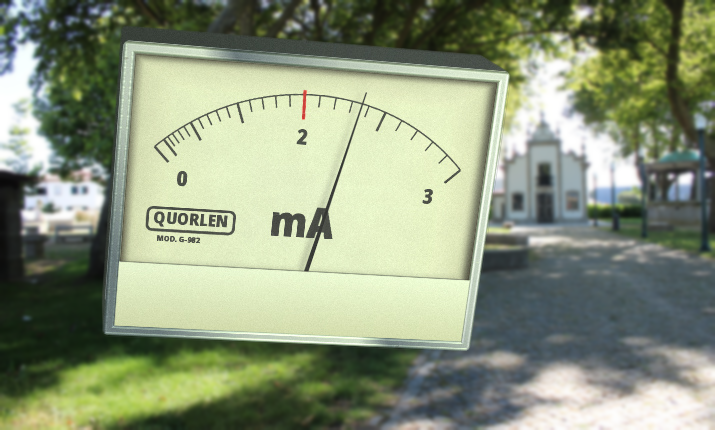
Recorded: 2.35; mA
